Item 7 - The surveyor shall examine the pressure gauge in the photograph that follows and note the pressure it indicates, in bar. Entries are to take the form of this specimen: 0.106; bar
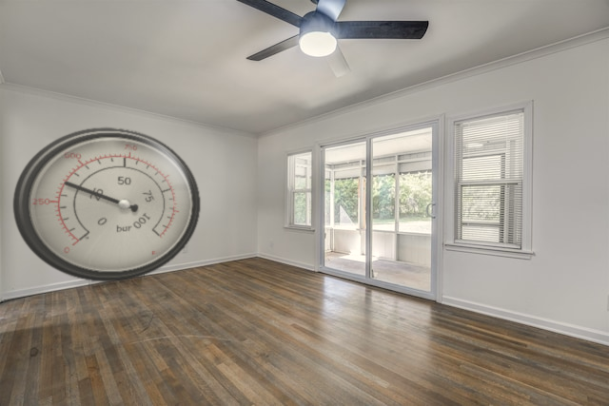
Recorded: 25; bar
